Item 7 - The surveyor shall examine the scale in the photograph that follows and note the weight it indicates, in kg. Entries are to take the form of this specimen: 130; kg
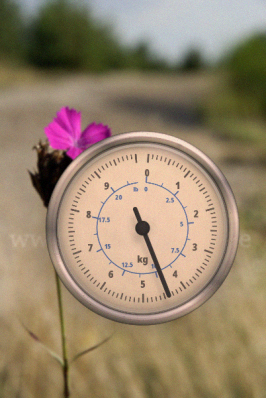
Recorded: 4.4; kg
